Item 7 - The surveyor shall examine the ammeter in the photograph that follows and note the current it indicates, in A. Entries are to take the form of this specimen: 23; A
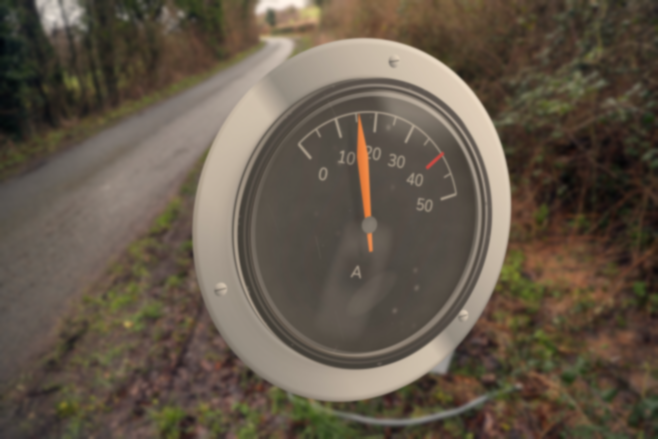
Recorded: 15; A
